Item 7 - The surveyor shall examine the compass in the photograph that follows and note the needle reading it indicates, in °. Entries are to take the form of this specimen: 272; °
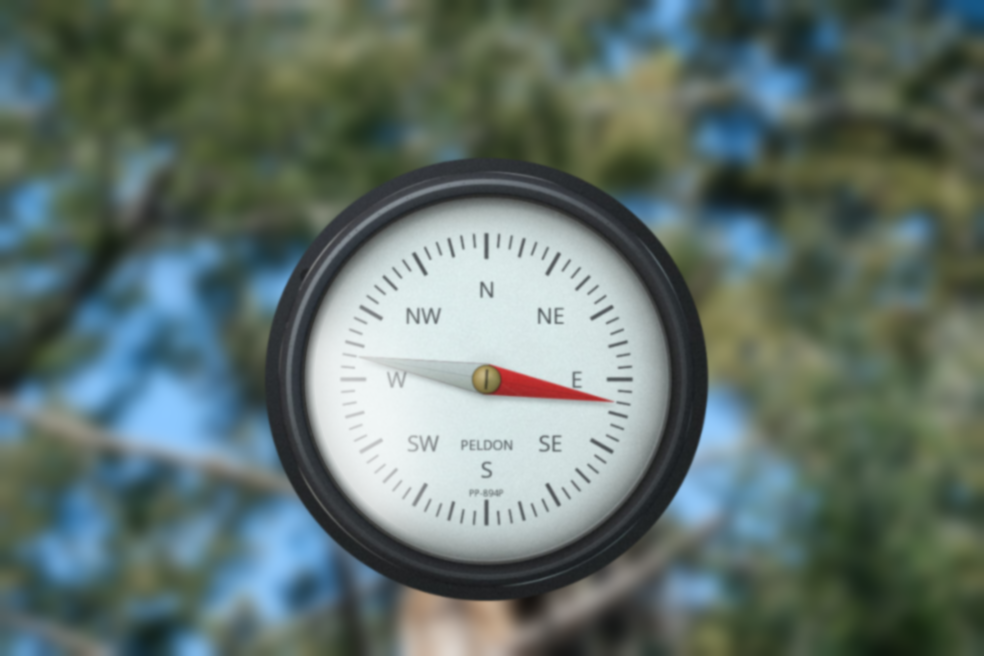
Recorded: 100; °
